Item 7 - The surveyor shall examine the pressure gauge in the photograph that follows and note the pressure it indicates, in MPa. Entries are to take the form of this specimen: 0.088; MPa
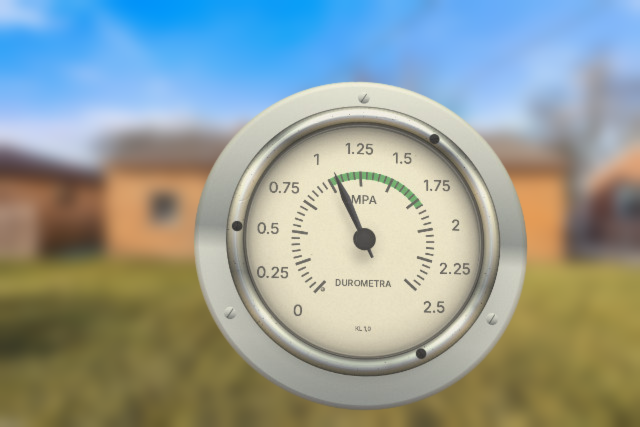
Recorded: 1.05; MPa
